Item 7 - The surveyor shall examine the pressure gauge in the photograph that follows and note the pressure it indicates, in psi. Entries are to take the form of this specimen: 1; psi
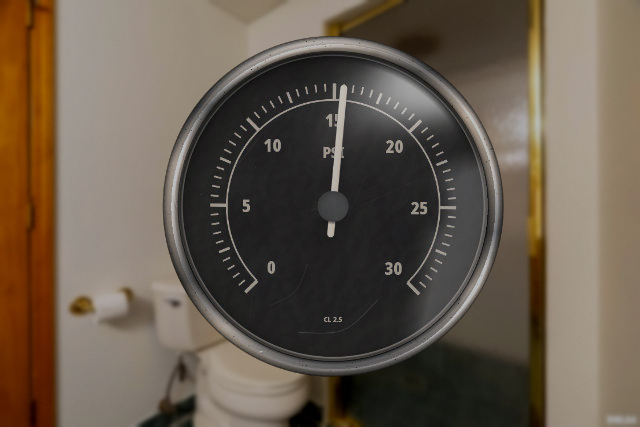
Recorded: 15.5; psi
